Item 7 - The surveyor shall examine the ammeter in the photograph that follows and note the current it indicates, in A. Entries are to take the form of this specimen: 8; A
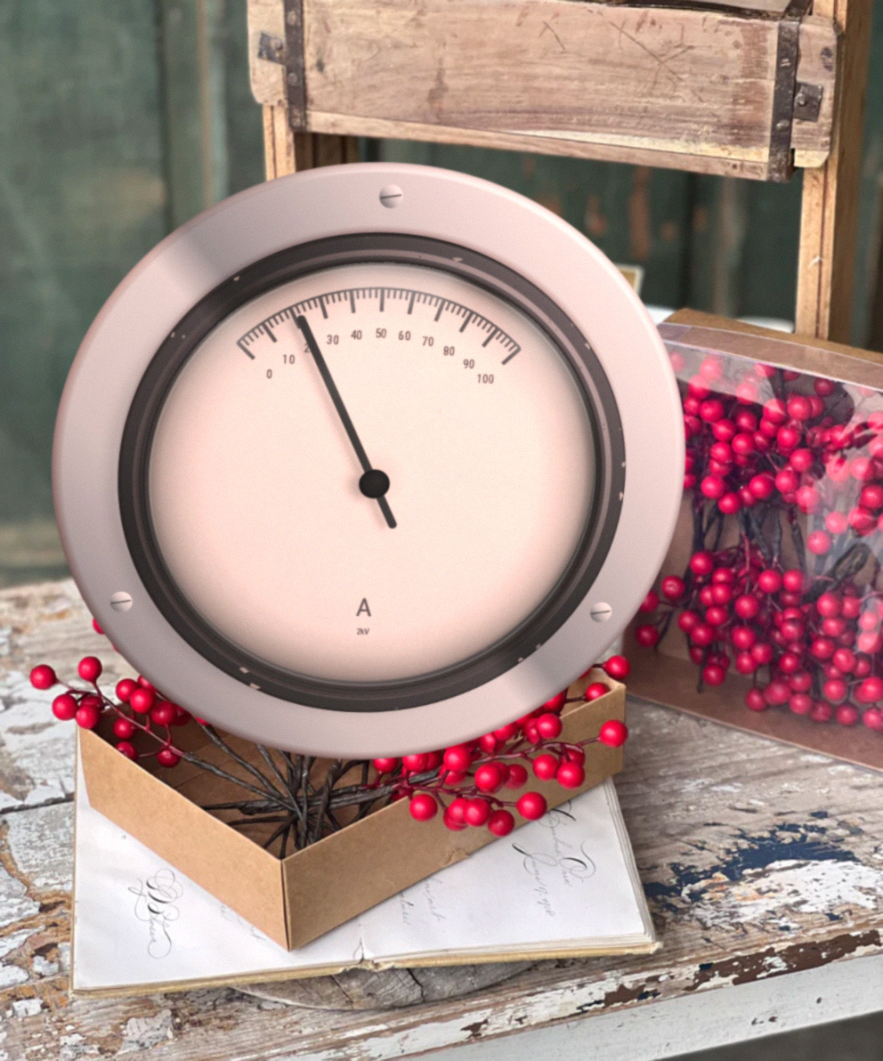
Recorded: 22; A
